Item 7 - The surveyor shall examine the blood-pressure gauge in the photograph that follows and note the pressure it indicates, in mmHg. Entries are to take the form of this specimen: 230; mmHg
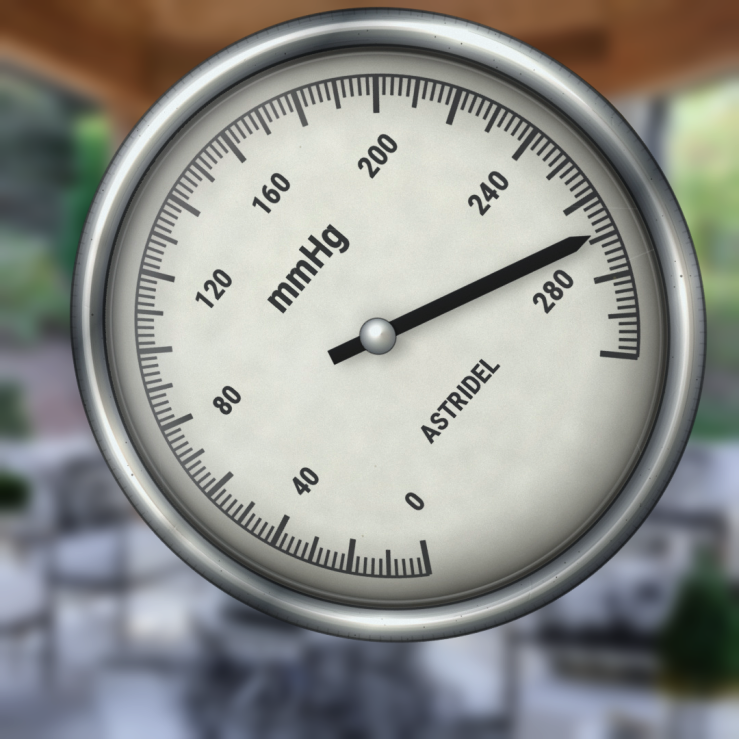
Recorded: 268; mmHg
